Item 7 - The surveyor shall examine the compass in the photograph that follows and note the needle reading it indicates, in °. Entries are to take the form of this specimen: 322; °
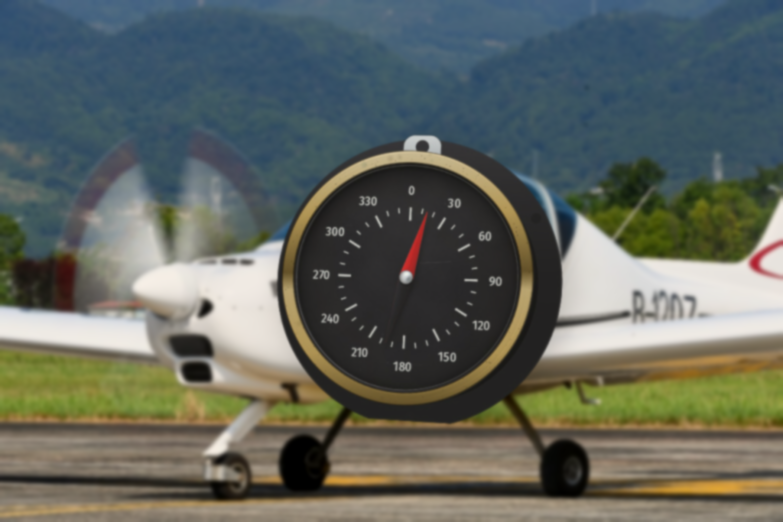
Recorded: 15; °
